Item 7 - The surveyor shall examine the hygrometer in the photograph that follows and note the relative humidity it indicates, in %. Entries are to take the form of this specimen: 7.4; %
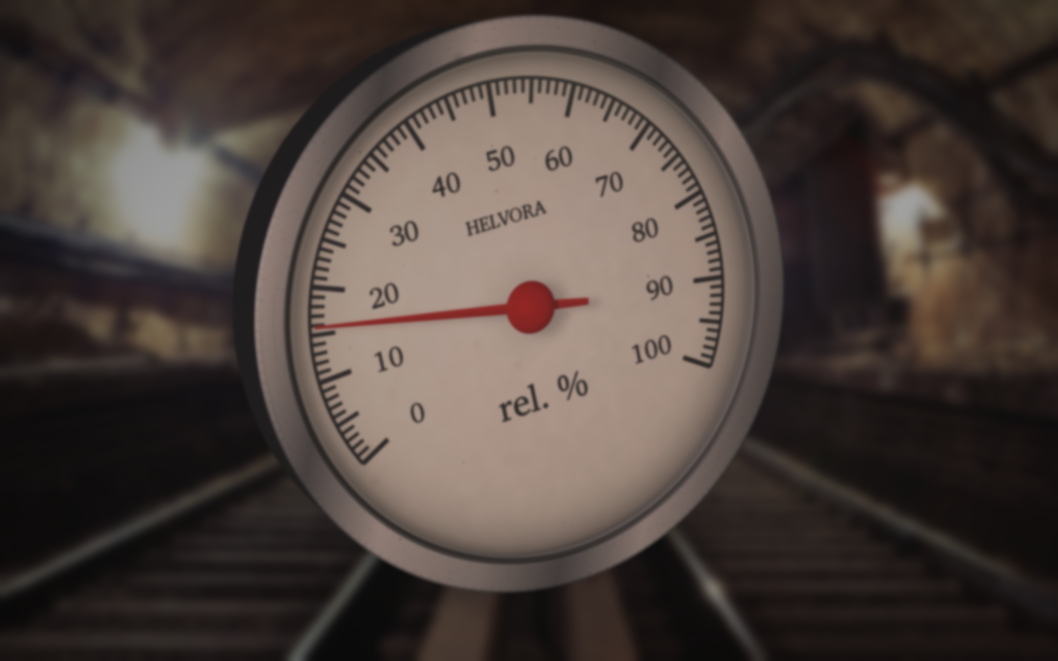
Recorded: 16; %
